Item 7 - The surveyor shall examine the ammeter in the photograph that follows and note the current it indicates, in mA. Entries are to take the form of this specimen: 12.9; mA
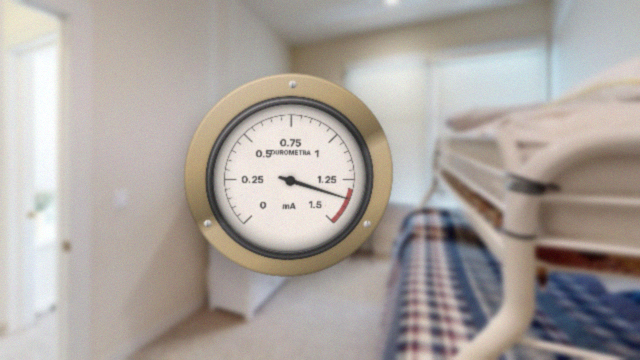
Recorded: 1.35; mA
